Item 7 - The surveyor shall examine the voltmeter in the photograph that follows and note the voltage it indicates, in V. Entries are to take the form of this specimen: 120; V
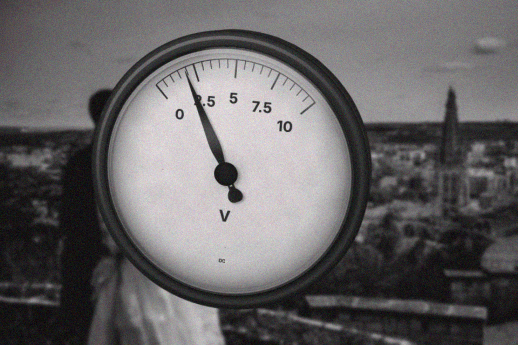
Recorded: 2; V
